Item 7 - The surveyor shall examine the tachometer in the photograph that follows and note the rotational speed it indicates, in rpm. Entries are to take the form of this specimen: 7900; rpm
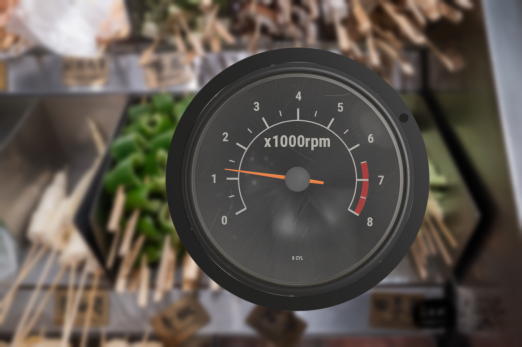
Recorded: 1250; rpm
